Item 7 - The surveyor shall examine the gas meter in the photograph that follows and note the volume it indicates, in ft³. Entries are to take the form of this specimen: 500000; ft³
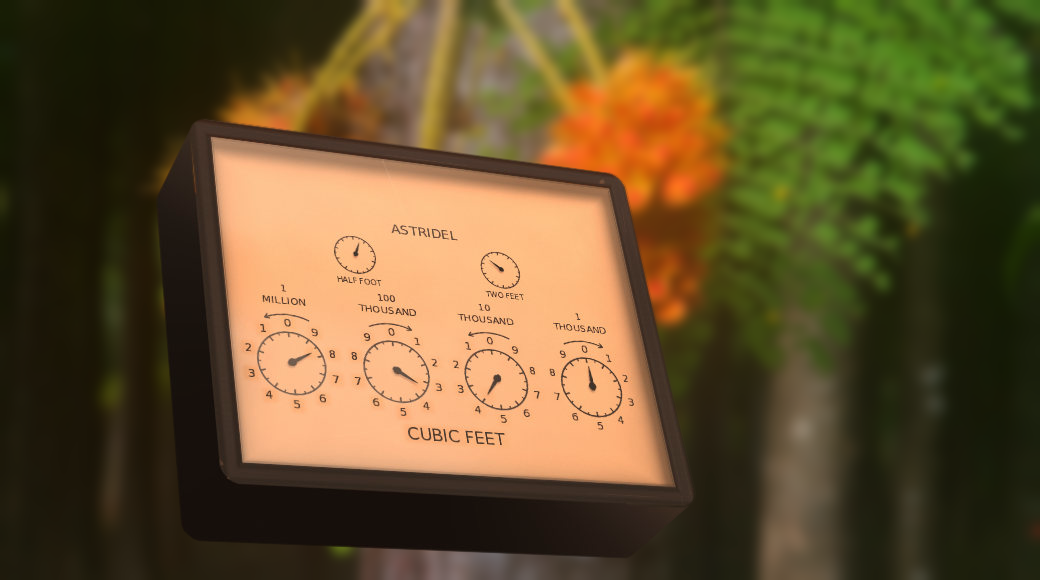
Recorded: 834000; ft³
